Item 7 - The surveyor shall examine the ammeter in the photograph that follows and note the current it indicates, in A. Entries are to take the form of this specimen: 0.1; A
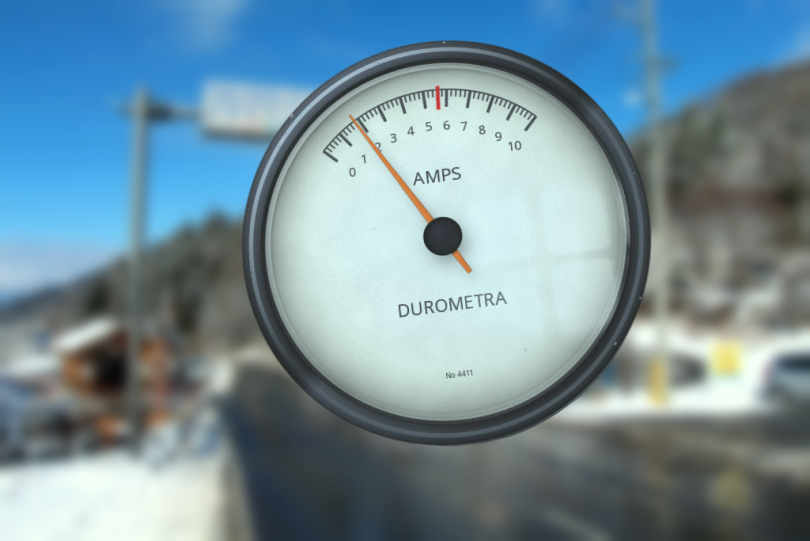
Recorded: 1.8; A
